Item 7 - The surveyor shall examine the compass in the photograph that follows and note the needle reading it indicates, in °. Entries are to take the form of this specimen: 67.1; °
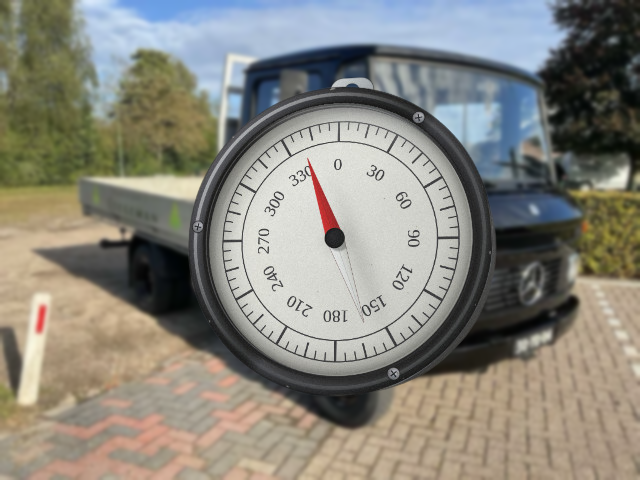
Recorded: 340; °
